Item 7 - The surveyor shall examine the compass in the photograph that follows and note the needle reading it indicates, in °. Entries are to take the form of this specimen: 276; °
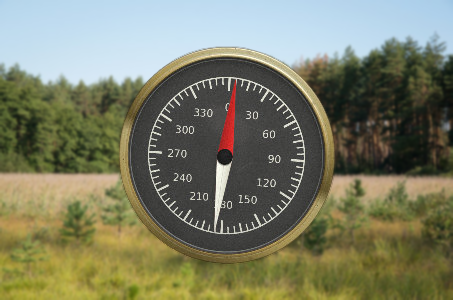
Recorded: 5; °
